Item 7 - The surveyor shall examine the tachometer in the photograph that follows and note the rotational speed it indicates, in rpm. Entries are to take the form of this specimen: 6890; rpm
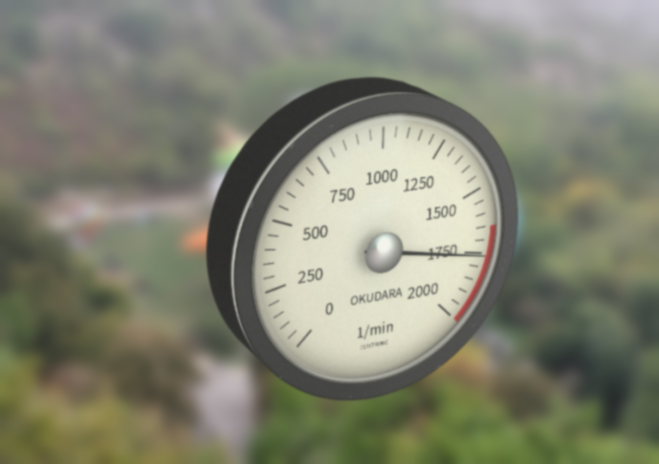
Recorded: 1750; rpm
